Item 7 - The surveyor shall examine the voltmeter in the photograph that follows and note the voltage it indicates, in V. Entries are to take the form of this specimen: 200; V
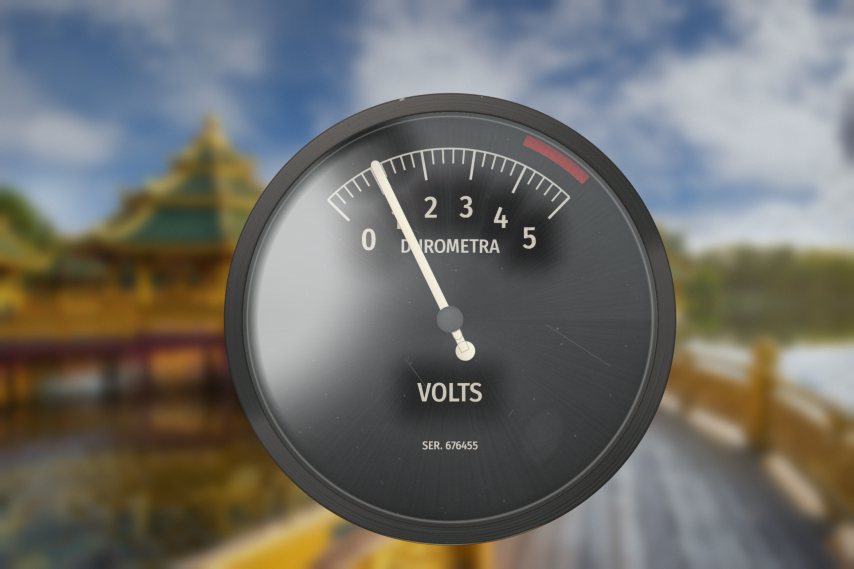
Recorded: 1.1; V
